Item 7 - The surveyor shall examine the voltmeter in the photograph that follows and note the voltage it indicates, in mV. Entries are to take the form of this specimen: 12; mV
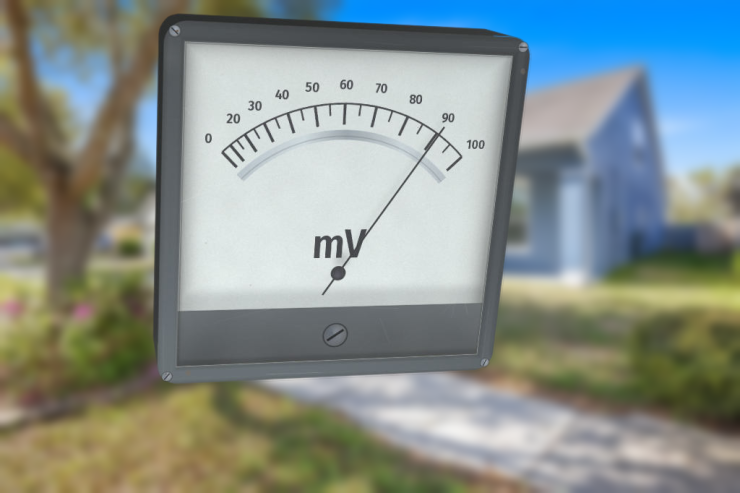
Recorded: 90; mV
